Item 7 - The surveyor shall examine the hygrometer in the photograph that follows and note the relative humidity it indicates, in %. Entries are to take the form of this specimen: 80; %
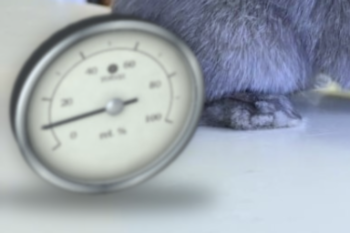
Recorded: 10; %
